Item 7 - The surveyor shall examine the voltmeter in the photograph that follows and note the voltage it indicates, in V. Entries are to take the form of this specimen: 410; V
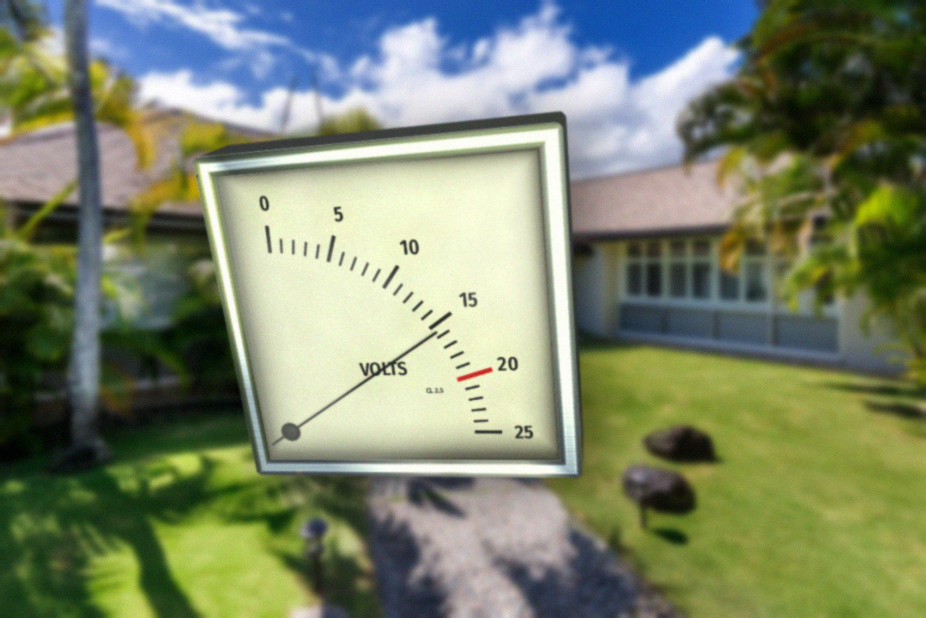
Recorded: 15.5; V
